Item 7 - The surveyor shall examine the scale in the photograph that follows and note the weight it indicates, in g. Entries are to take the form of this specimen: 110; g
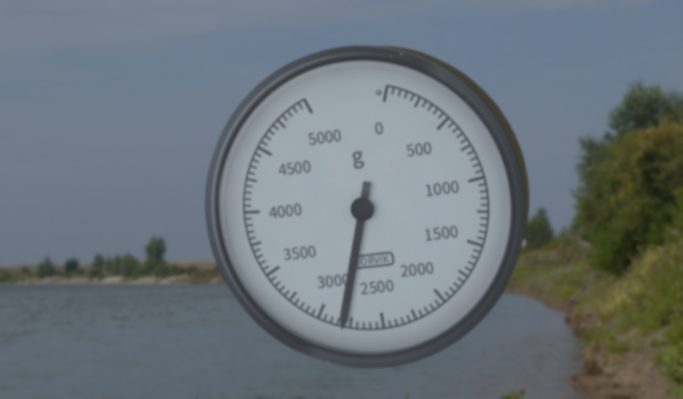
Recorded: 2800; g
